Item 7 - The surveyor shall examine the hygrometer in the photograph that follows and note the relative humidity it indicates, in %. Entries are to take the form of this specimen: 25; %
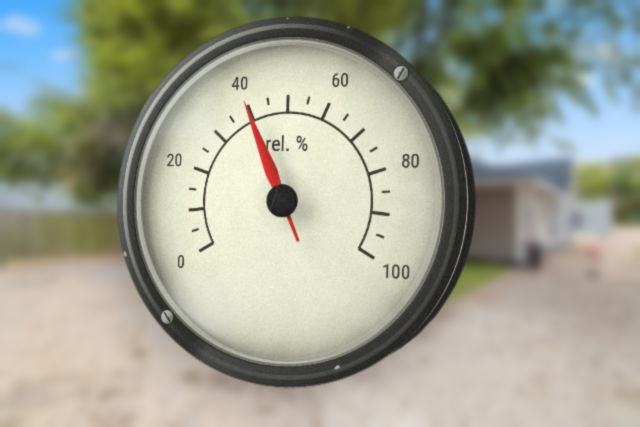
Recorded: 40; %
